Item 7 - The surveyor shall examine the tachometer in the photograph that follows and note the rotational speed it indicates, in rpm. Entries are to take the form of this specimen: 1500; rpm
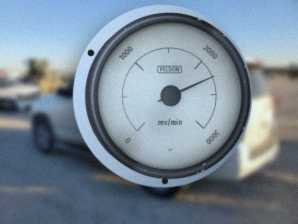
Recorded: 2250; rpm
